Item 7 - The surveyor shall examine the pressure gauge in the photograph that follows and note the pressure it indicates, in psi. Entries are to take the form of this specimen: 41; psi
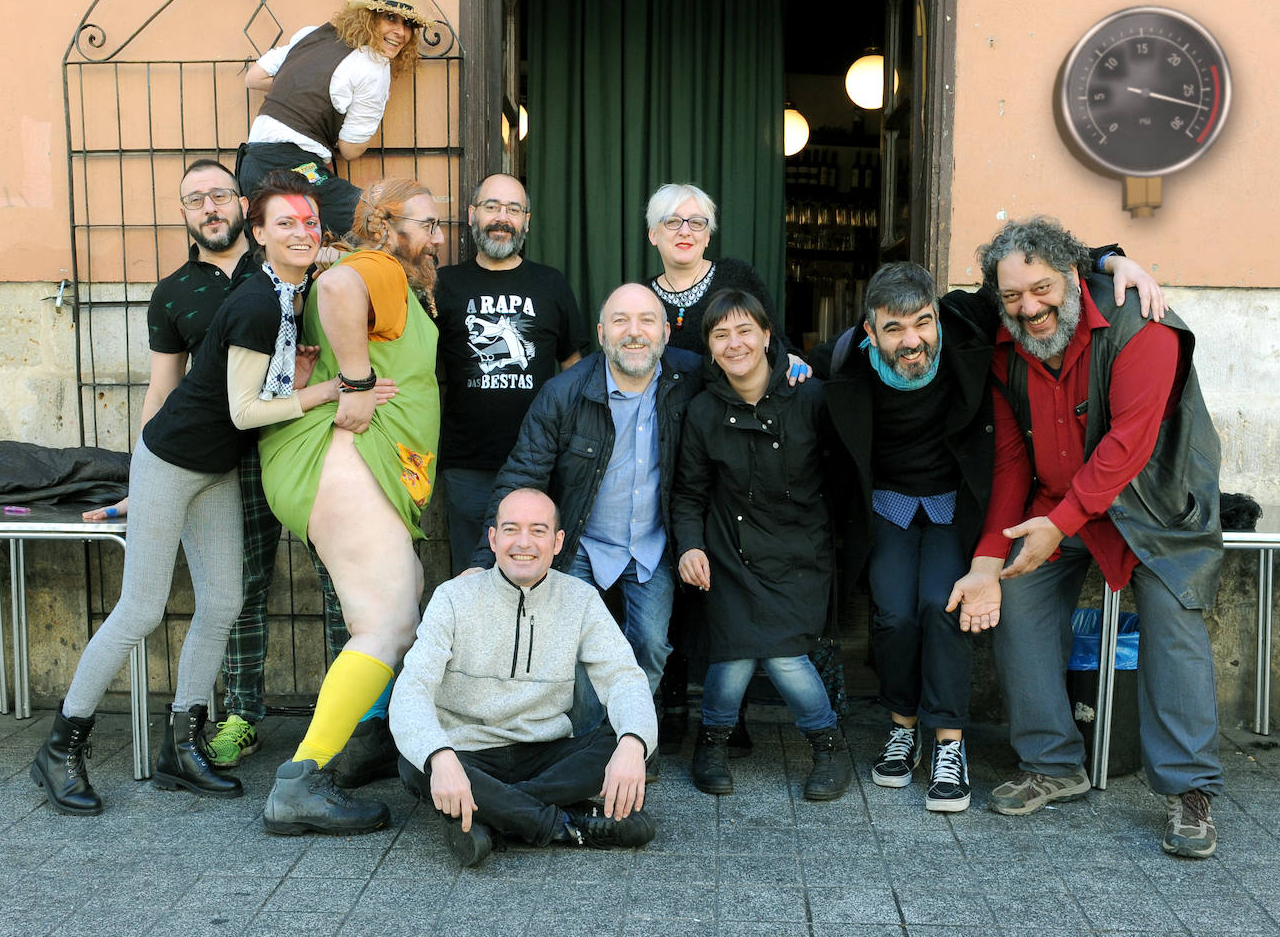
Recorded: 27; psi
